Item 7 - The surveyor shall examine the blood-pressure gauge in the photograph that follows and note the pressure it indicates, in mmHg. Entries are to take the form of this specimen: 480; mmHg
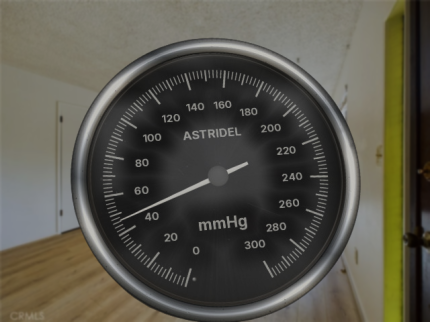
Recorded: 46; mmHg
